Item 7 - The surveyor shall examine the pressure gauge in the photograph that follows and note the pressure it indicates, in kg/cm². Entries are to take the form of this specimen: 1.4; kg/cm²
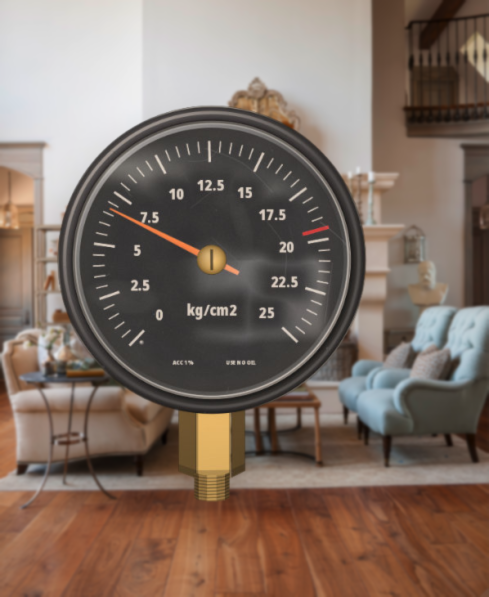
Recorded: 6.75; kg/cm²
